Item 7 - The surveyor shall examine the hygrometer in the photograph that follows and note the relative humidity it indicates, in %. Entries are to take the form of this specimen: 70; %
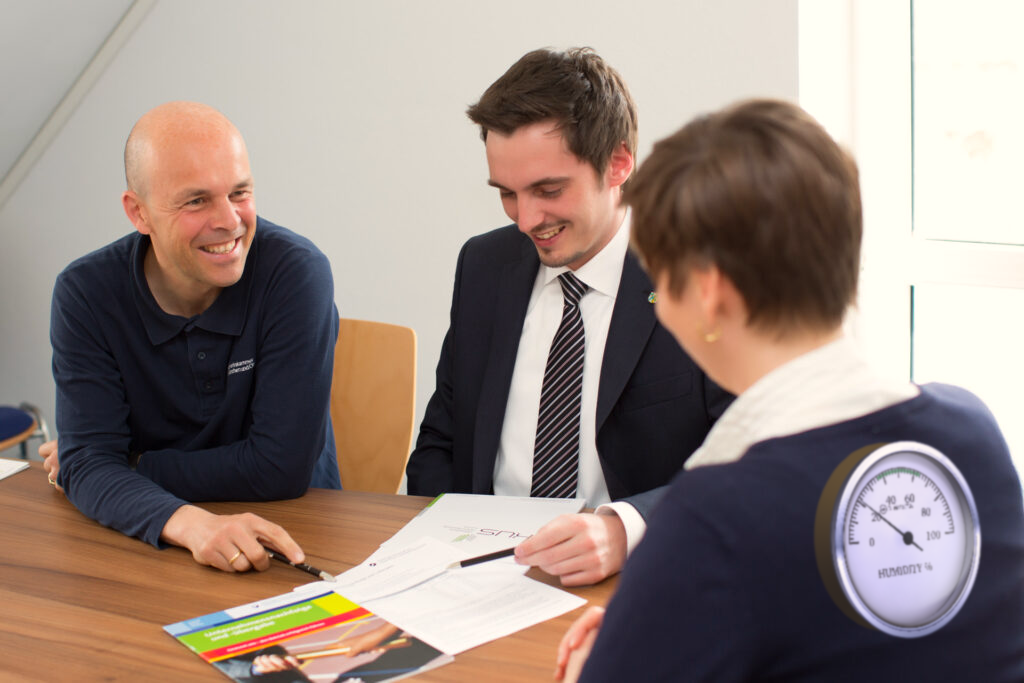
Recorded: 20; %
